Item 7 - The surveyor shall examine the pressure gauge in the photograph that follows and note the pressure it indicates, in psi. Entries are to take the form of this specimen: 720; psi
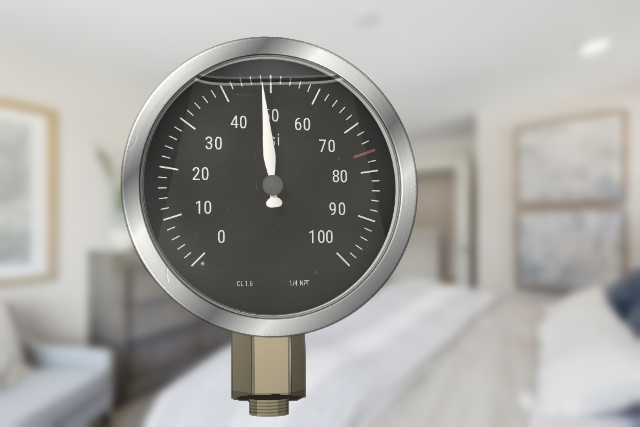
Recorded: 48; psi
